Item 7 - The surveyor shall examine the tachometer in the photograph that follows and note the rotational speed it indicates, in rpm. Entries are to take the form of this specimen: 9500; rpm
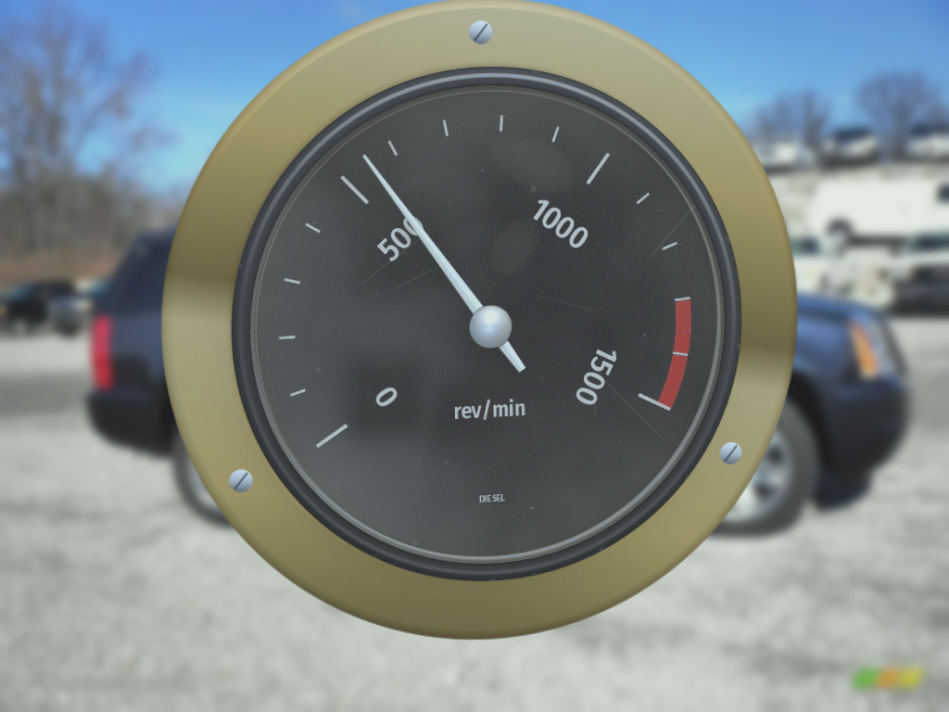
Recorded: 550; rpm
